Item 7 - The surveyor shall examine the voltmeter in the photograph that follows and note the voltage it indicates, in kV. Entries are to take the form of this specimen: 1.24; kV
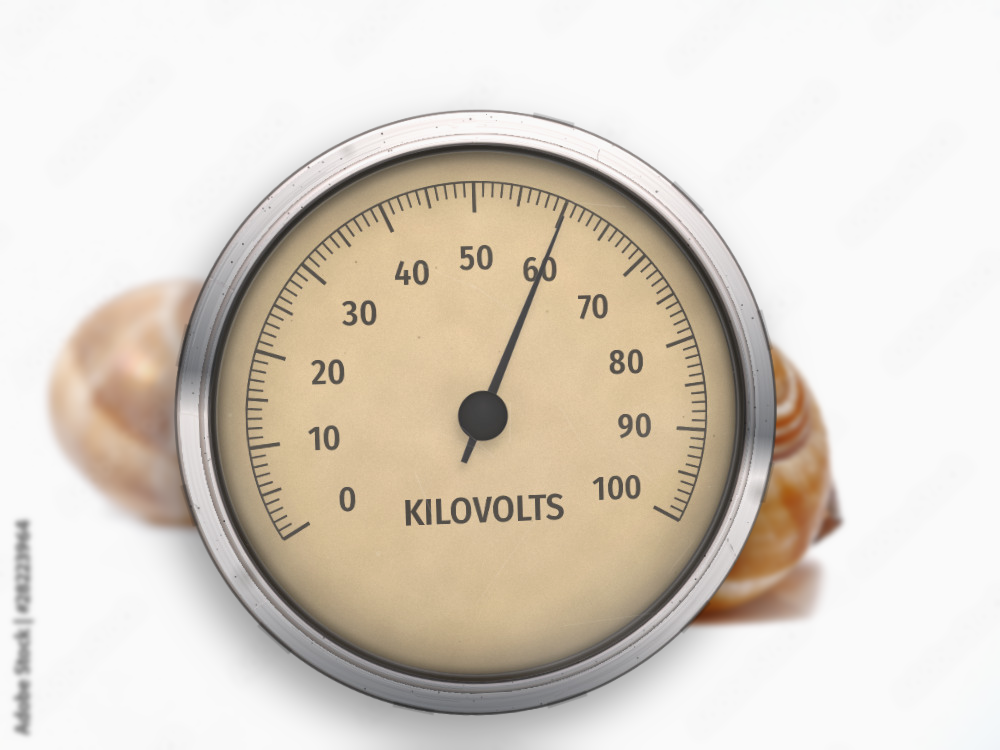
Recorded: 60; kV
